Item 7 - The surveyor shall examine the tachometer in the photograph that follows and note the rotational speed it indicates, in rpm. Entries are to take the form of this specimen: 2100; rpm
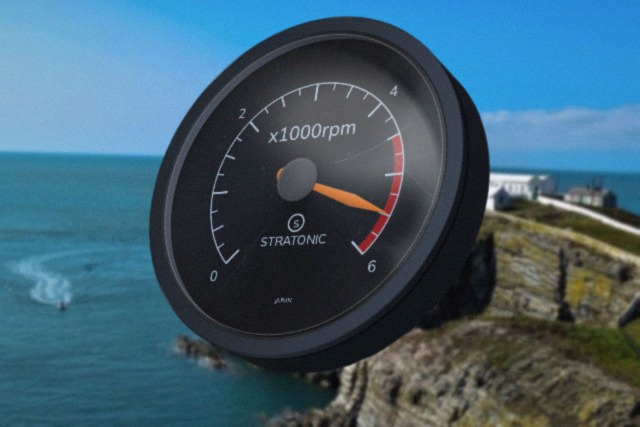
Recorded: 5500; rpm
